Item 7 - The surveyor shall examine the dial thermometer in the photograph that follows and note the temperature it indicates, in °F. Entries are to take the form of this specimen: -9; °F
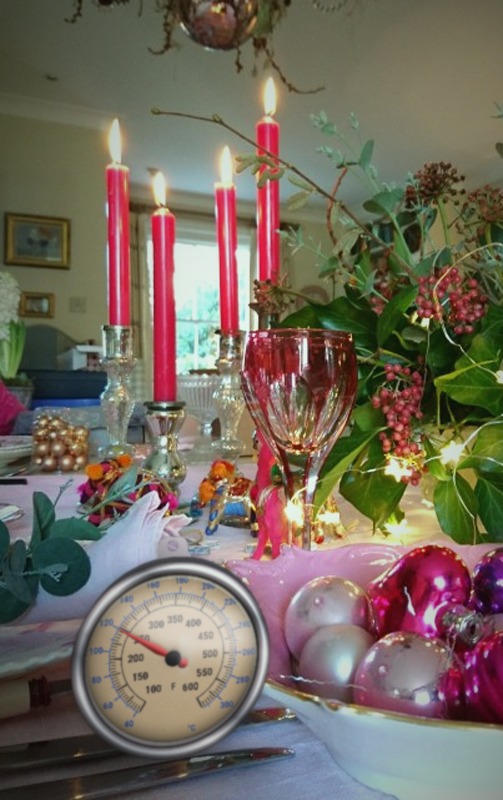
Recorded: 250; °F
